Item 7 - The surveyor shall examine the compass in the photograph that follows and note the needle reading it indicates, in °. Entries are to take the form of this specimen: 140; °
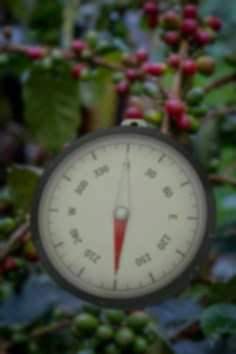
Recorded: 180; °
